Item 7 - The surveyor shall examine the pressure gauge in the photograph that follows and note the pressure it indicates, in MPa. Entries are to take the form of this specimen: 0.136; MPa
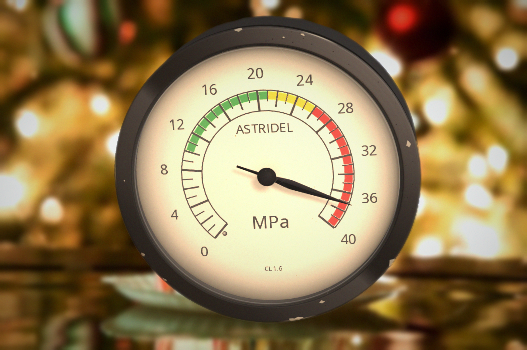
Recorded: 37; MPa
